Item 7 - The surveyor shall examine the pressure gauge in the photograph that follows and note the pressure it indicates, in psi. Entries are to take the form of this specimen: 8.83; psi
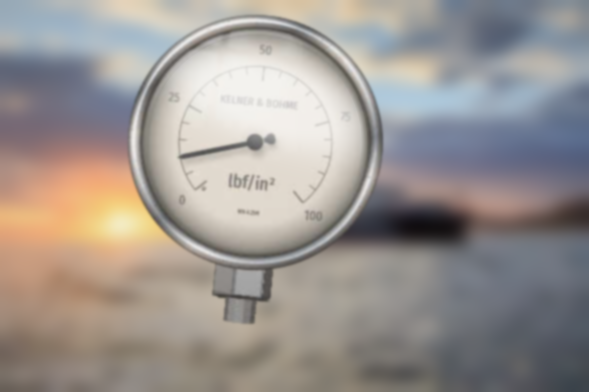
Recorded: 10; psi
